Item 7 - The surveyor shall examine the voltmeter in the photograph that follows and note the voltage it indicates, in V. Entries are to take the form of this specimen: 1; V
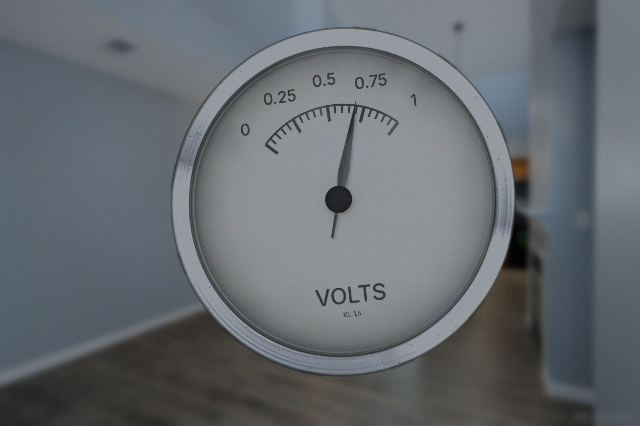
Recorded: 0.7; V
